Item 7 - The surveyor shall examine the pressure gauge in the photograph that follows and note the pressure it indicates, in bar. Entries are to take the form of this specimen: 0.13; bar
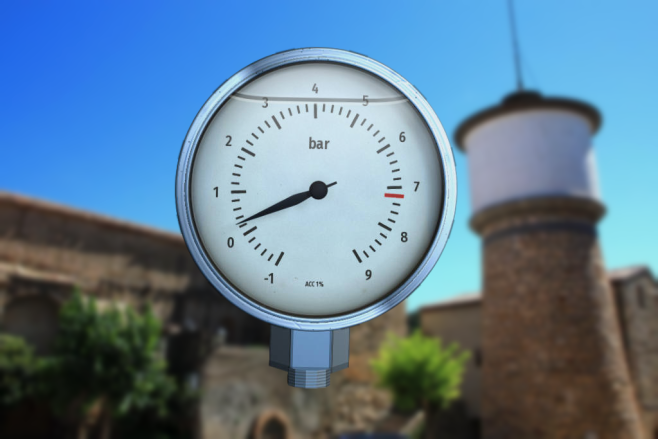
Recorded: 0.3; bar
